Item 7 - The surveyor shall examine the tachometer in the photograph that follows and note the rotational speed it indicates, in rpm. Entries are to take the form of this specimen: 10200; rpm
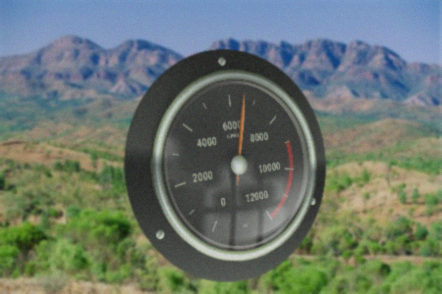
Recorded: 6500; rpm
